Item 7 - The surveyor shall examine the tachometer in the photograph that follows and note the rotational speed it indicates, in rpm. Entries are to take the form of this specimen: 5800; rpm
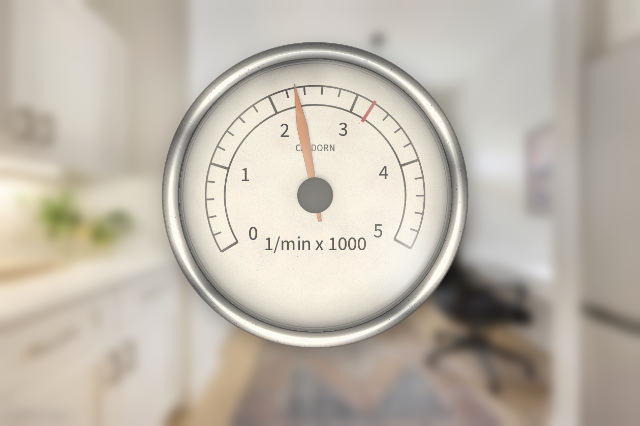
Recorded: 2300; rpm
